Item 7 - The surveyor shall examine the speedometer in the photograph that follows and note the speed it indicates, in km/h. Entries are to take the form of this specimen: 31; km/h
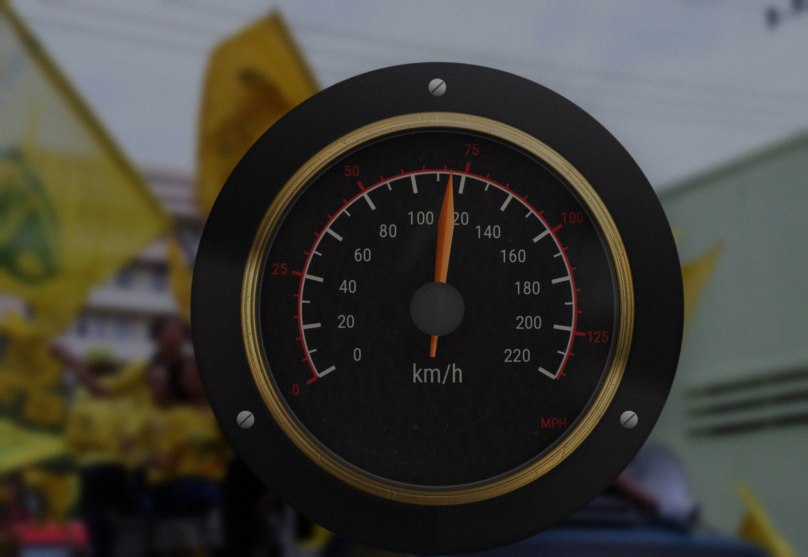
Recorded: 115; km/h
